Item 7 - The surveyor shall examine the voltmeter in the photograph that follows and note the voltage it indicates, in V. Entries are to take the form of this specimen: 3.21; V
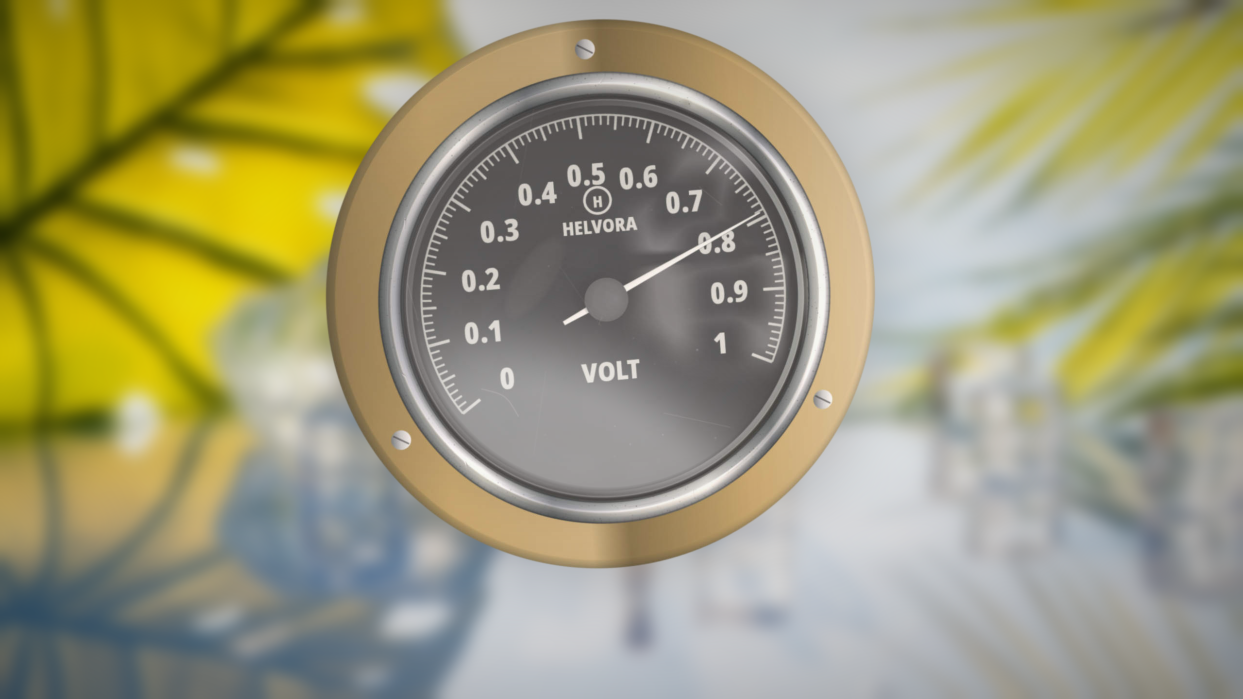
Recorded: 0.79; V
